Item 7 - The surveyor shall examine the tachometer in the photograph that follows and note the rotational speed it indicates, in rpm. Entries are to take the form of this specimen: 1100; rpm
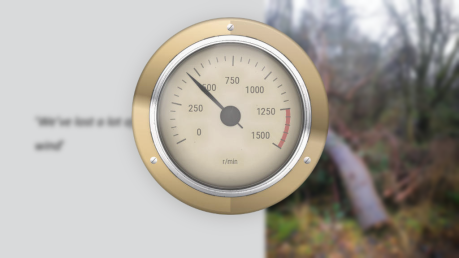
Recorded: 450; rpm
